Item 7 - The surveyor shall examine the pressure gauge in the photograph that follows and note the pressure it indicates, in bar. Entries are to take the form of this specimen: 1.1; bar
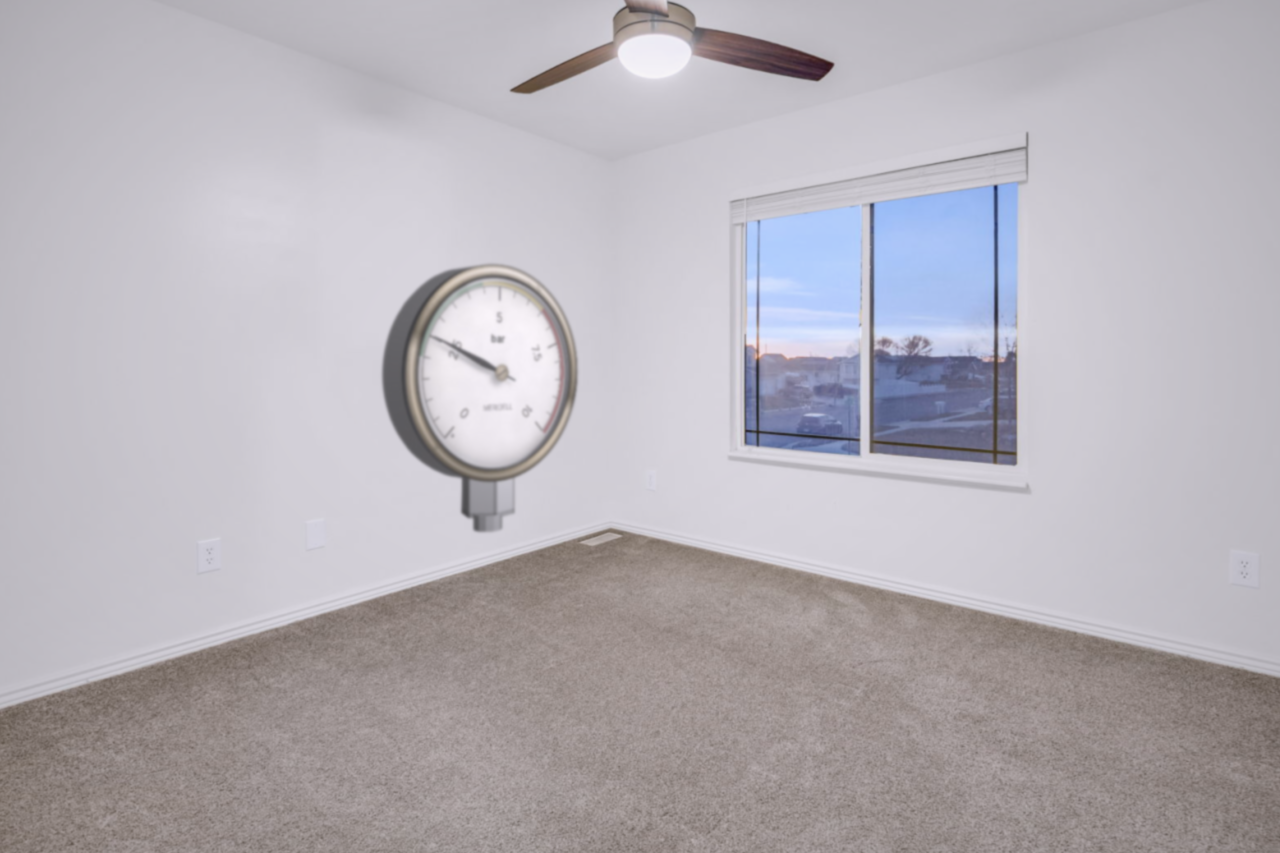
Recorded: 2.5; bar
